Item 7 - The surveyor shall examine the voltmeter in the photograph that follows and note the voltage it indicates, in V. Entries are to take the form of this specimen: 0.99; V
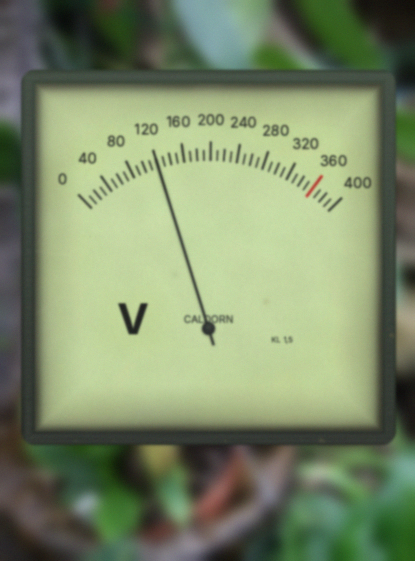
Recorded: 120; V
